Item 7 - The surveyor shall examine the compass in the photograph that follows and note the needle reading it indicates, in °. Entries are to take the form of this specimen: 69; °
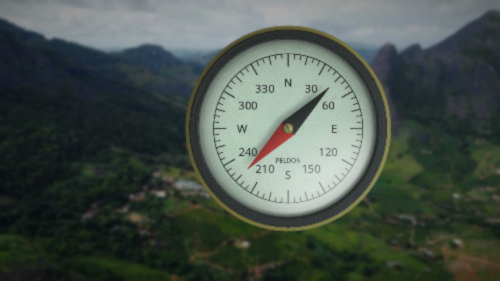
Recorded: 225; °
